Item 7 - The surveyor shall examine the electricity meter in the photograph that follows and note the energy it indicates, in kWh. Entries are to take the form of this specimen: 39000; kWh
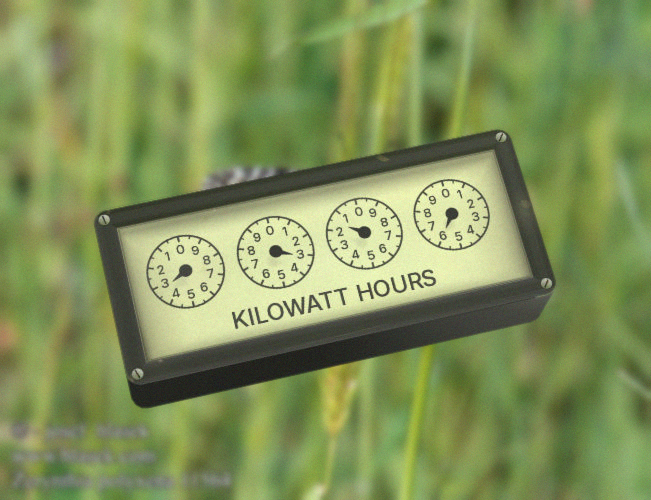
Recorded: 3316; kWh
